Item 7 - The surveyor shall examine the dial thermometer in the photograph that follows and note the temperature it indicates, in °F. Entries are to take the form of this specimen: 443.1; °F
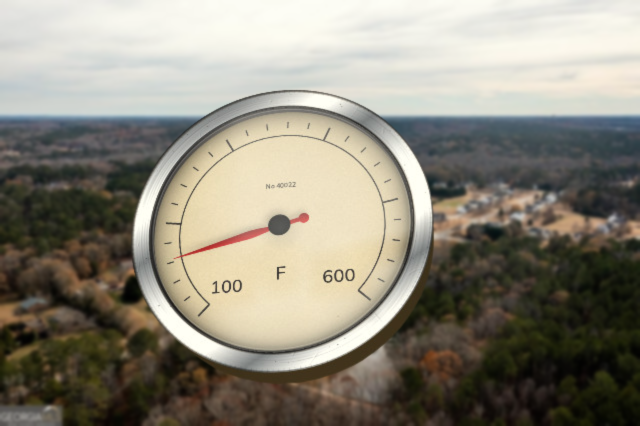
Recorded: 160; °F
